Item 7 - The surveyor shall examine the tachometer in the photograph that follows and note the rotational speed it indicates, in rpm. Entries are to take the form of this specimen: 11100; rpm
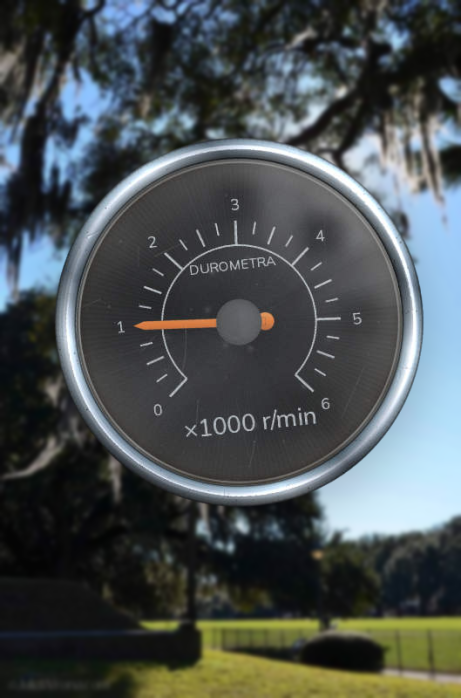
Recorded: 1000; rpm
